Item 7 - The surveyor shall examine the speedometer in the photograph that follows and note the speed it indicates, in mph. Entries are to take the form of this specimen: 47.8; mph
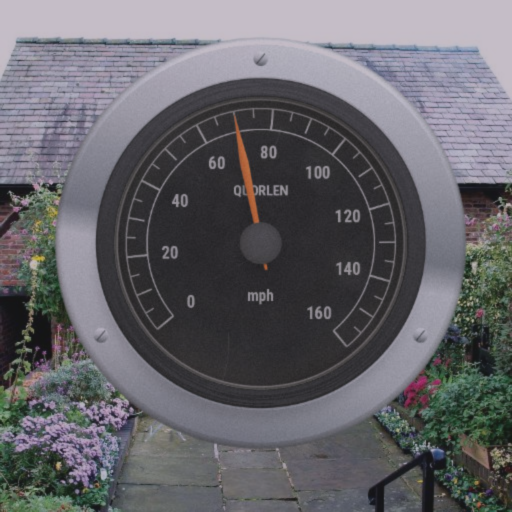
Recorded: 70; mph
